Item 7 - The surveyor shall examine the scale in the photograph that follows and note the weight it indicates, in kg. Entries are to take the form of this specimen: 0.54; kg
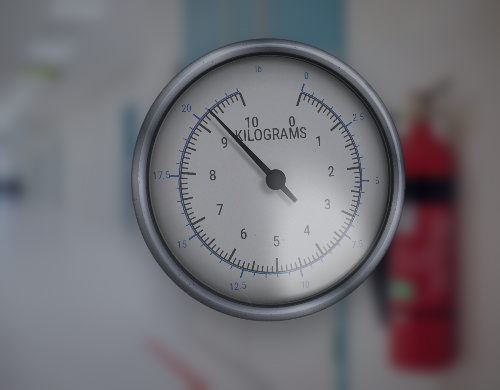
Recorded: 9.3; kg
